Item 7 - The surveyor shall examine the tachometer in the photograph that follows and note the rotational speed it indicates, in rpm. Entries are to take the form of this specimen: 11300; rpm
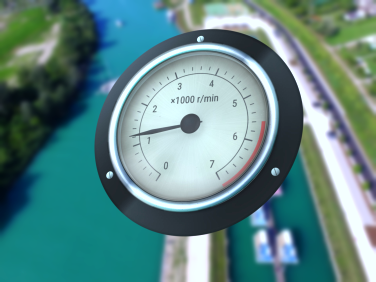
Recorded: 1200; rpm
